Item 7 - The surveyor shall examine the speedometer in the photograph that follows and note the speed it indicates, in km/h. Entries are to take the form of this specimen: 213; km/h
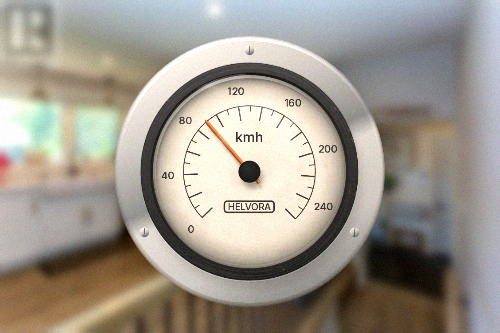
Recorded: 90; km/h
